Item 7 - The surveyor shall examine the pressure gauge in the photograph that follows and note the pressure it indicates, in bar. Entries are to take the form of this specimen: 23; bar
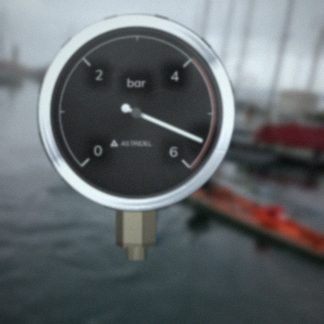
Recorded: 5.5; bar
